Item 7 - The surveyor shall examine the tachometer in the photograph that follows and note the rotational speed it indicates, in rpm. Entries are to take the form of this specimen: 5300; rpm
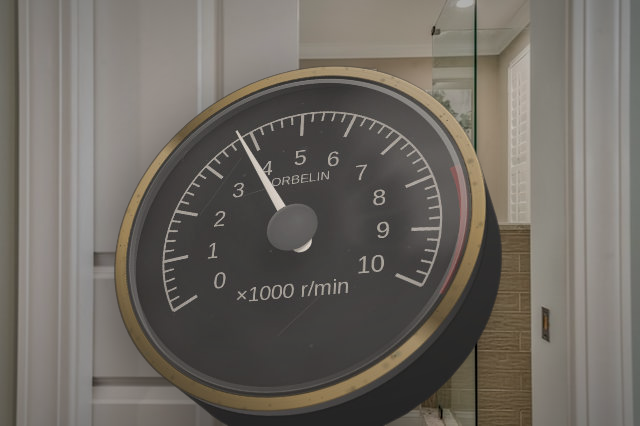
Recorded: 3800; rpm
